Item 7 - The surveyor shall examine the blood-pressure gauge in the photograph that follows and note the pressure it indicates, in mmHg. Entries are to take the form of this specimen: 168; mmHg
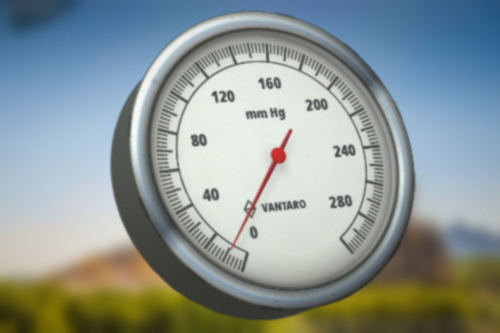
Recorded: 10; mmHg
